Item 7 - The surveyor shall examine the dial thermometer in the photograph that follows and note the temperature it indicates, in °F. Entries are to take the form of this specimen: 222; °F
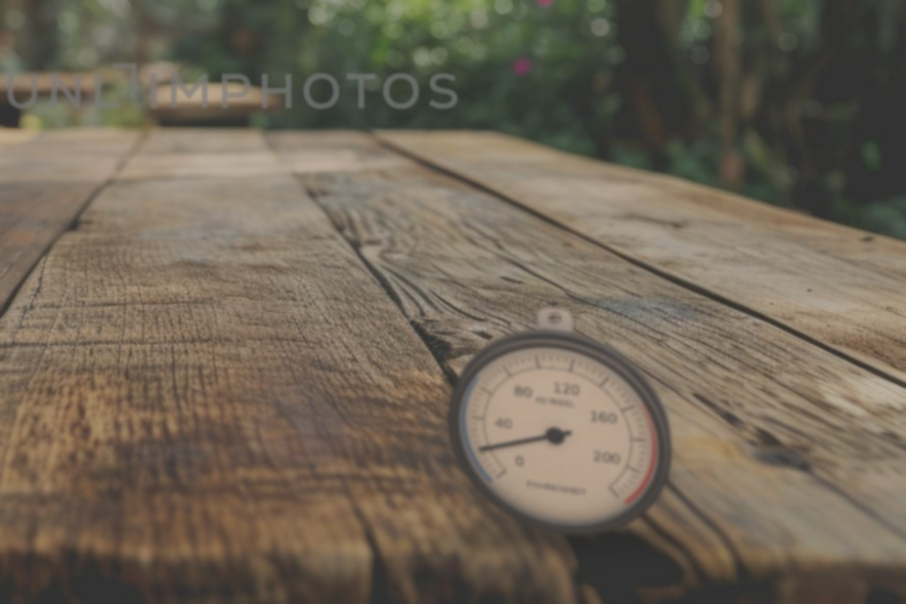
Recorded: 20; °F
